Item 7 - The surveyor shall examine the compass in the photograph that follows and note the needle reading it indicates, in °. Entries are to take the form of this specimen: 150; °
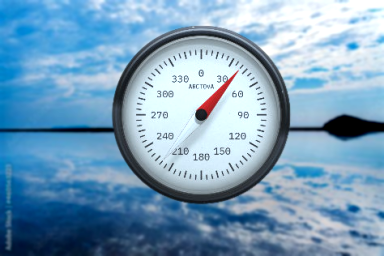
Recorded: 40; °
